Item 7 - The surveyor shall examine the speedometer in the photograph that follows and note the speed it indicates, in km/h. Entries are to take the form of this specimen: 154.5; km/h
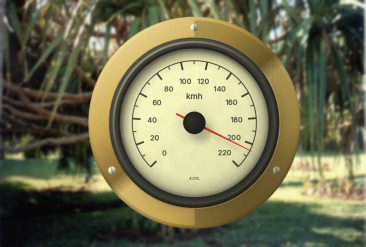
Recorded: 205; km/h
